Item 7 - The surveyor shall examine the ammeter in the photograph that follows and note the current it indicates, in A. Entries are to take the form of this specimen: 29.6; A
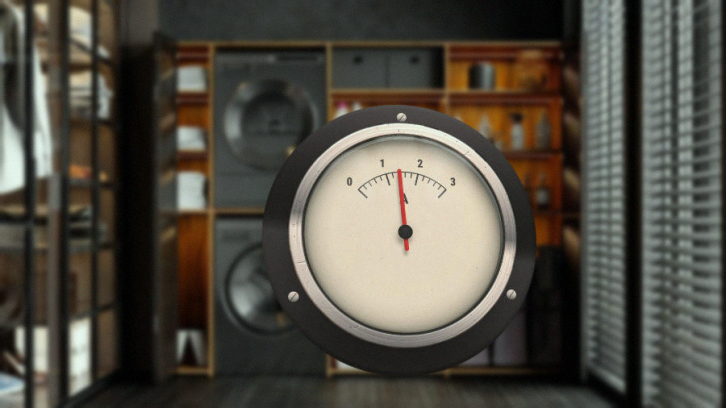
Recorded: 1.4; A
